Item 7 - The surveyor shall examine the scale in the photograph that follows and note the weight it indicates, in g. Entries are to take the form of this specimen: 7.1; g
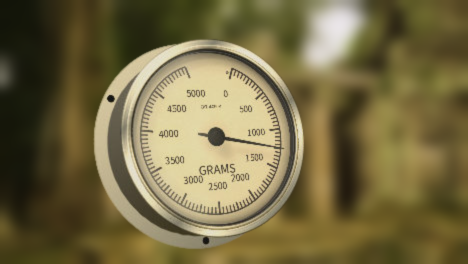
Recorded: 1250; g
